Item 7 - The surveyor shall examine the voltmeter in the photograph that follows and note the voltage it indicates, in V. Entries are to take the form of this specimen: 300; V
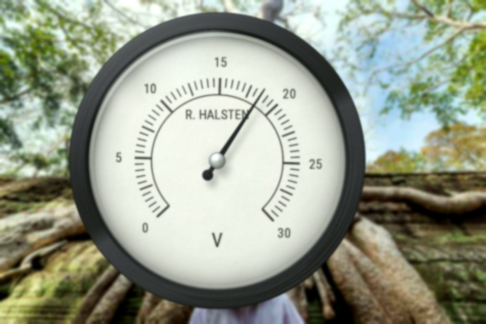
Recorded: 18.5; V
